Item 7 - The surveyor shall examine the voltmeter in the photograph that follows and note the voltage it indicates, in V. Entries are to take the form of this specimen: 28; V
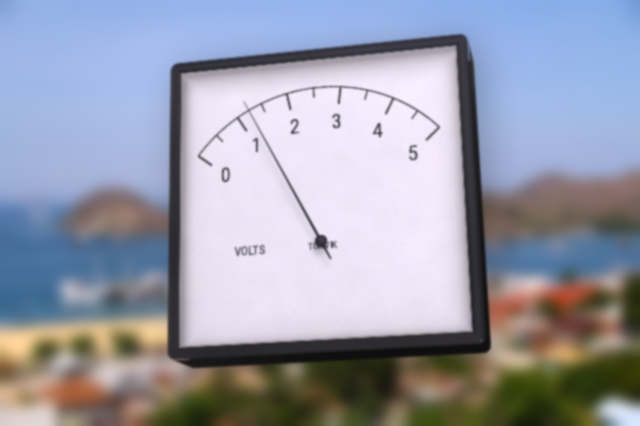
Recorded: 1.25; V
